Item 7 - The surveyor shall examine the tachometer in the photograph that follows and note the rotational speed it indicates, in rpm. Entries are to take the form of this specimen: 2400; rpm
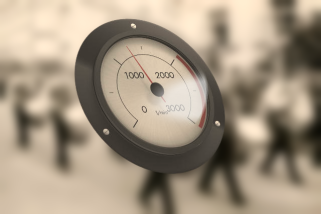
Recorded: 1250; rpm
